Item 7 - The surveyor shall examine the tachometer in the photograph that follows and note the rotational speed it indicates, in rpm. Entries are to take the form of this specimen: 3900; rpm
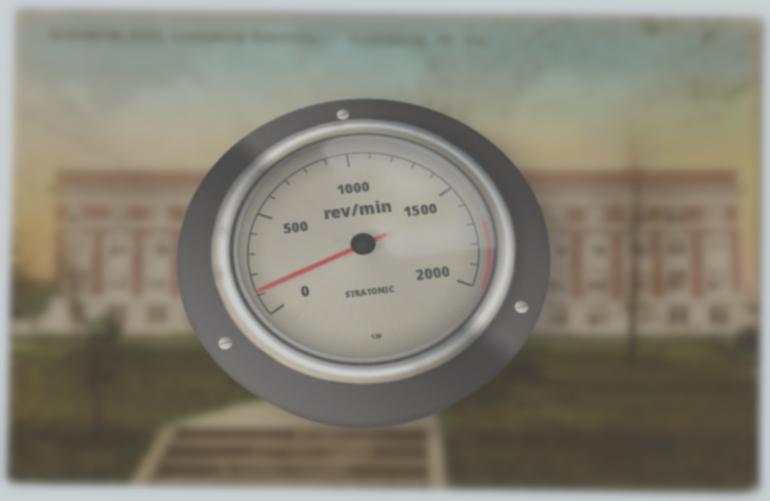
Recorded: 100; rpm
